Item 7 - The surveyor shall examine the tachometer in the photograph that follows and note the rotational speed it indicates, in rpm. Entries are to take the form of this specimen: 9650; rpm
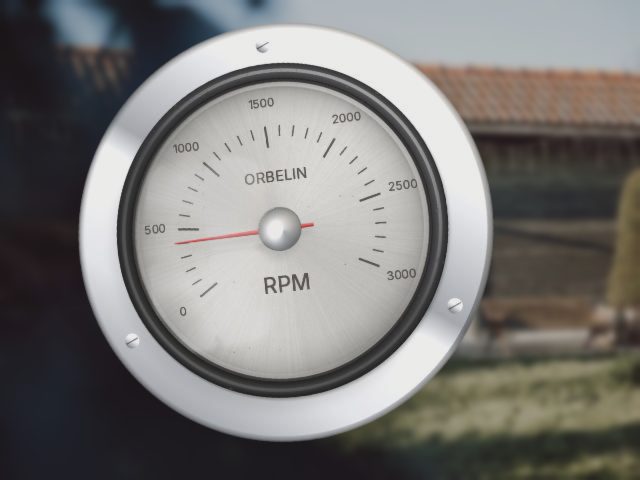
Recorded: 400; rpm
